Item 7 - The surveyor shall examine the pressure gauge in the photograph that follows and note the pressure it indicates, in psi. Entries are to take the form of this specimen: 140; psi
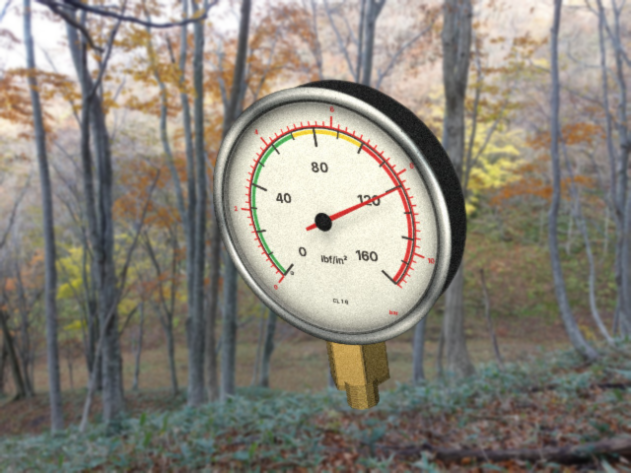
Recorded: 120; psi
